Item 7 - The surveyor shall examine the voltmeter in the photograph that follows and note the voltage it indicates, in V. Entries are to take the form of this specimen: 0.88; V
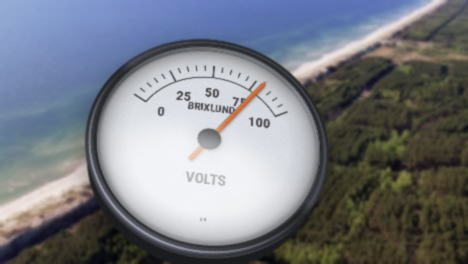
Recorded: 80; V
